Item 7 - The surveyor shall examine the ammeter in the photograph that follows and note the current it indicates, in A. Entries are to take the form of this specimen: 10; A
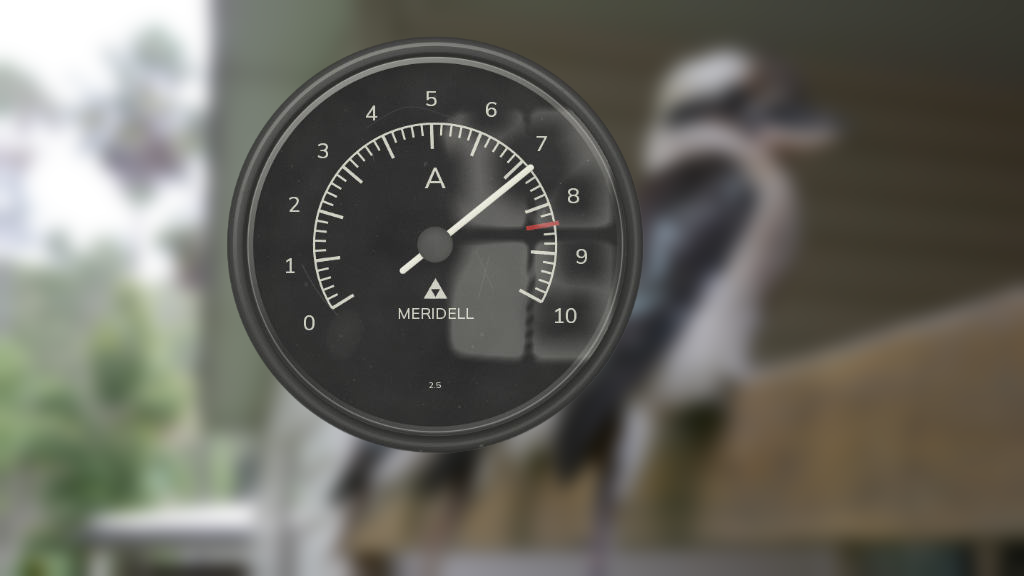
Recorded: 7.2; A
